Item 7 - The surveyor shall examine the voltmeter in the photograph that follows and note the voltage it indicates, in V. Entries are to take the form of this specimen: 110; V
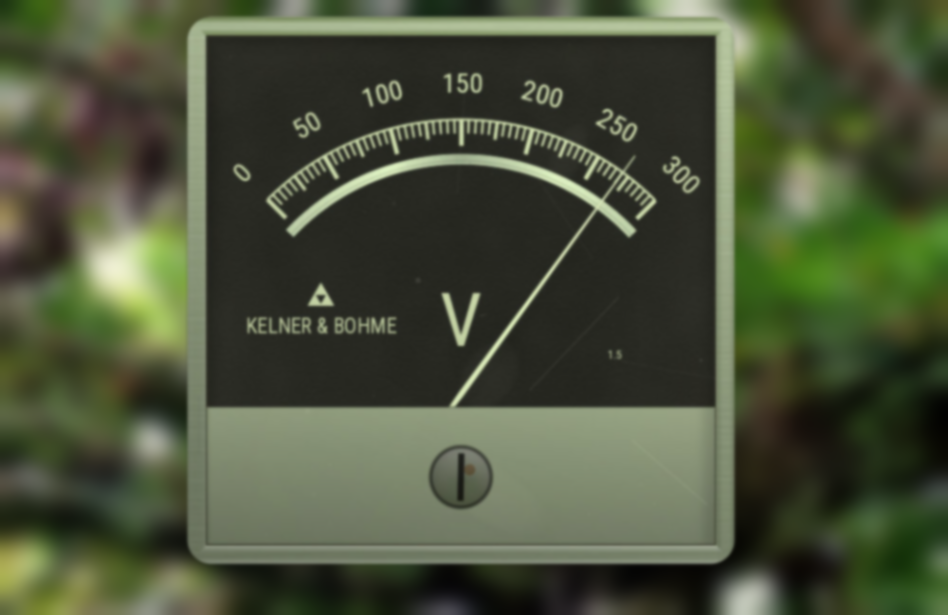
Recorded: 270; V
